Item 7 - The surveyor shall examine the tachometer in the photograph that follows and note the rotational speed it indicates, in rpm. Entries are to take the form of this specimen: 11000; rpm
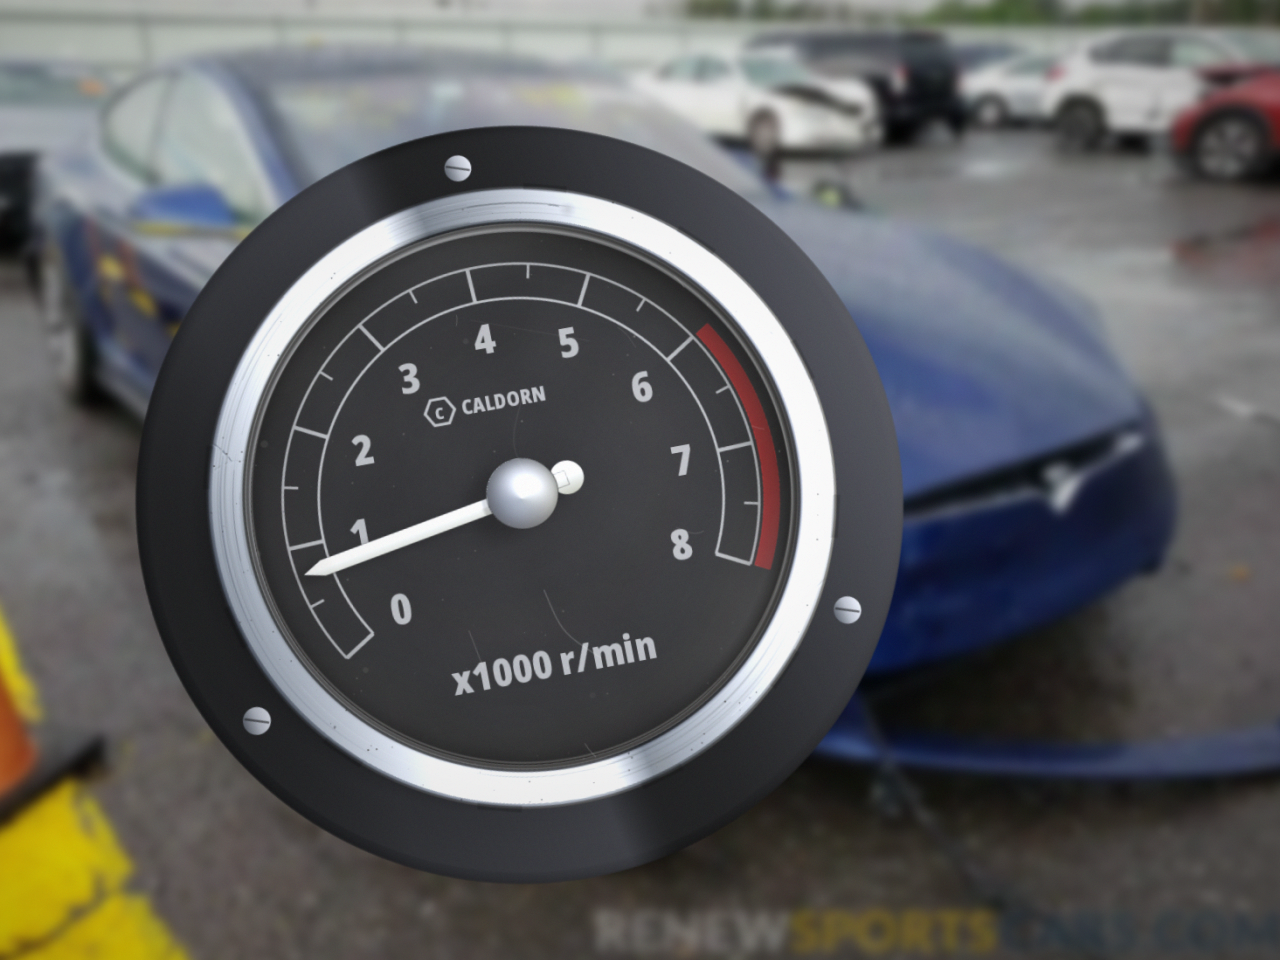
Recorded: 750; rpm
